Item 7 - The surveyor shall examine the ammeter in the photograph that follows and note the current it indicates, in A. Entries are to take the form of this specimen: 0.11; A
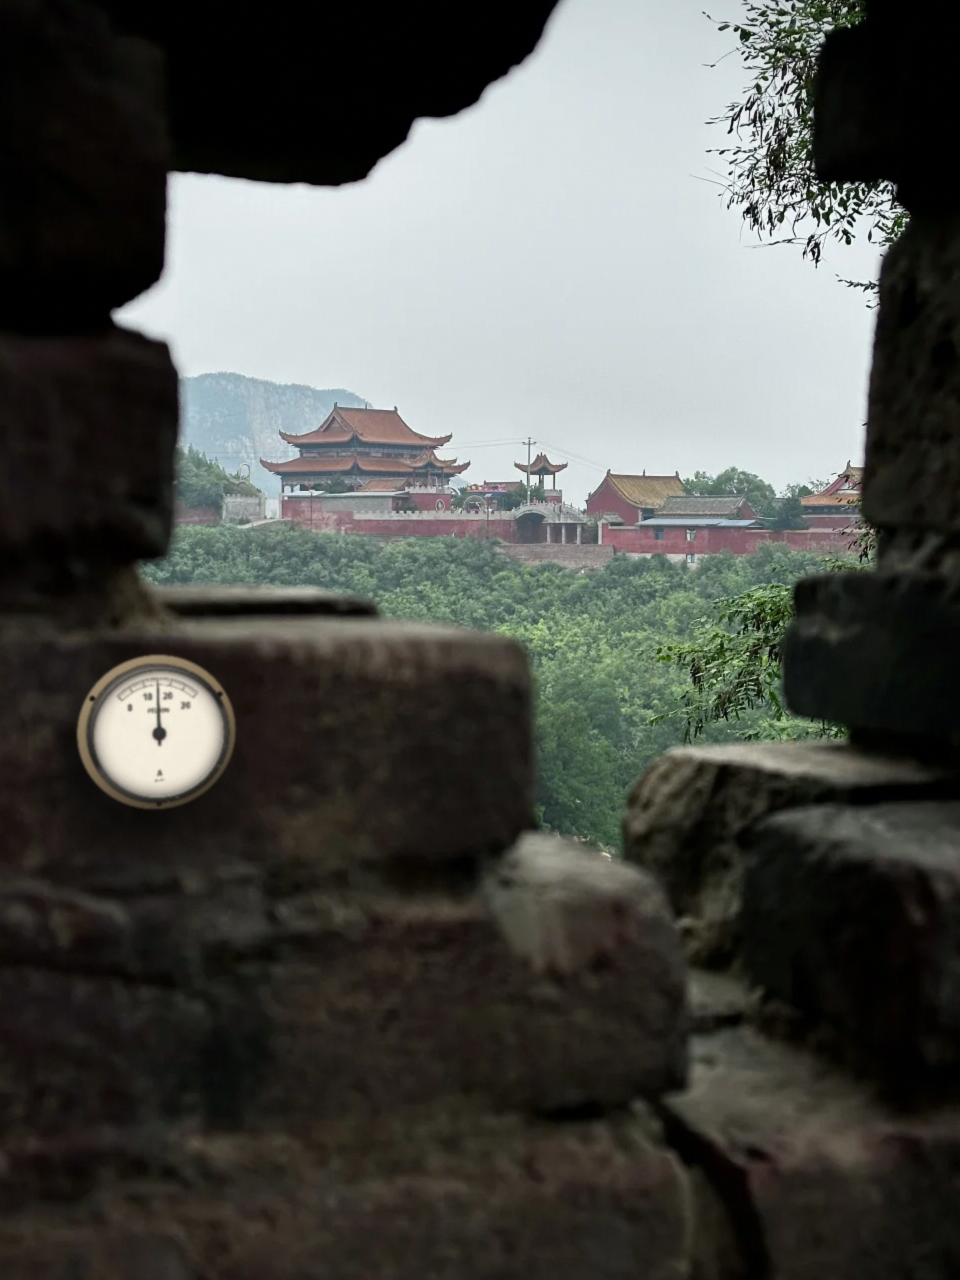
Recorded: 15; A
